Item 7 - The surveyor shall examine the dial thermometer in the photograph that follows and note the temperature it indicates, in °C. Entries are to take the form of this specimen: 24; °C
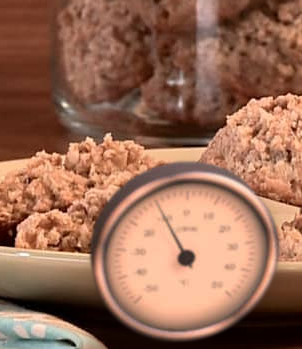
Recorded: -10; °C
